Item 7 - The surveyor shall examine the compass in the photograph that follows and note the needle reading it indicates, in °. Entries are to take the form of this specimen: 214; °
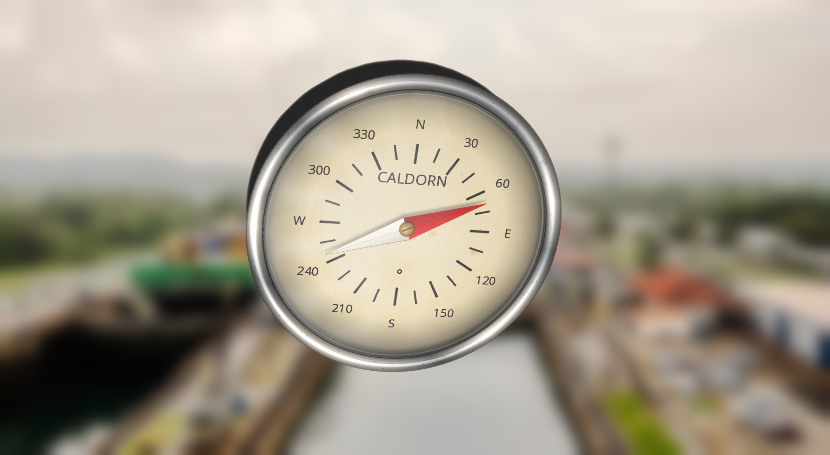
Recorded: 67.5; °
